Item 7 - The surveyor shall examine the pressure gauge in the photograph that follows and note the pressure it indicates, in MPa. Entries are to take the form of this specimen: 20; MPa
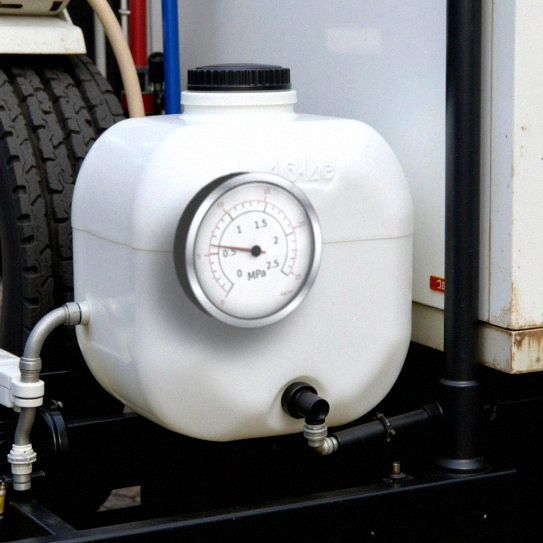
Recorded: 0.6; MPa
